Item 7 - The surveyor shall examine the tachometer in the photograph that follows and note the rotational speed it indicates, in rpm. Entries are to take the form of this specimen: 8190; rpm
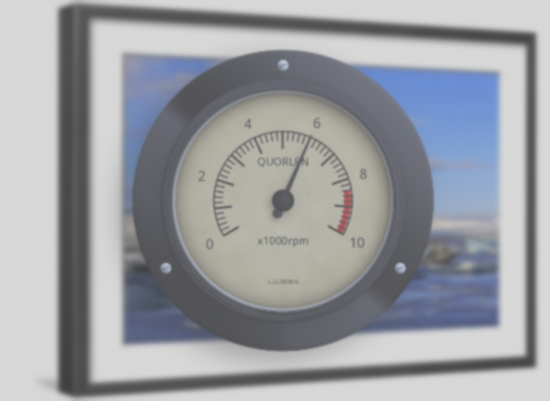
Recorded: 6000; rpm
